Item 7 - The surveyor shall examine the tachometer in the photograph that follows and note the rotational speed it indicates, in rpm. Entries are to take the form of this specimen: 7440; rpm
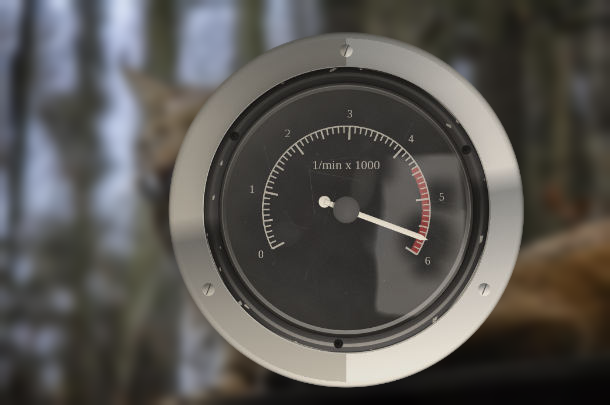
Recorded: 5700; rpm
